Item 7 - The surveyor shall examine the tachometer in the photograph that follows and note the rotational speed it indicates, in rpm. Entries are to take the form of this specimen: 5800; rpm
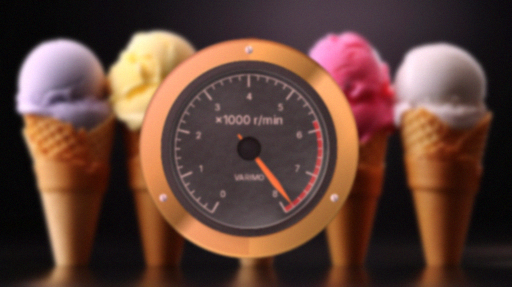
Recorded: 7800; rpm
